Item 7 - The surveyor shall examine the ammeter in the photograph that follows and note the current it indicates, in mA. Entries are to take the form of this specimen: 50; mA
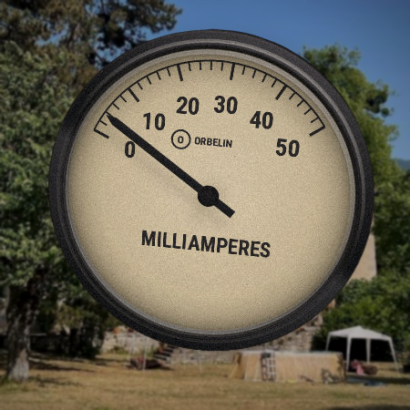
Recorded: 4; mA
